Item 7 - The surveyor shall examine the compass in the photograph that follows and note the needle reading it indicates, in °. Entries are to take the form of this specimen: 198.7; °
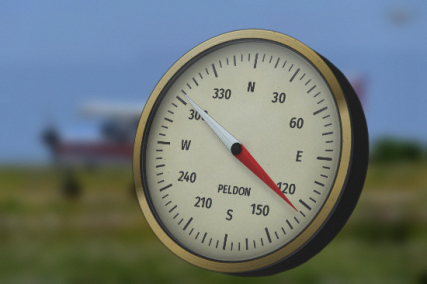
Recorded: 125; °
